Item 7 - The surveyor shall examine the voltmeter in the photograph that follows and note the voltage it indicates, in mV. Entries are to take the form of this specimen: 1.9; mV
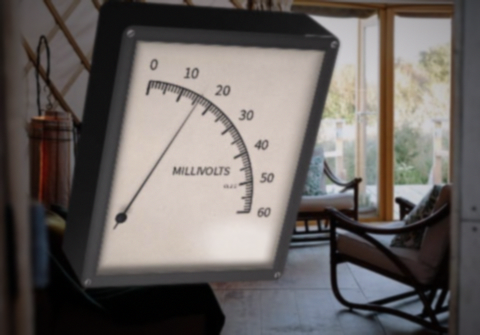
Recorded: 15; mV
